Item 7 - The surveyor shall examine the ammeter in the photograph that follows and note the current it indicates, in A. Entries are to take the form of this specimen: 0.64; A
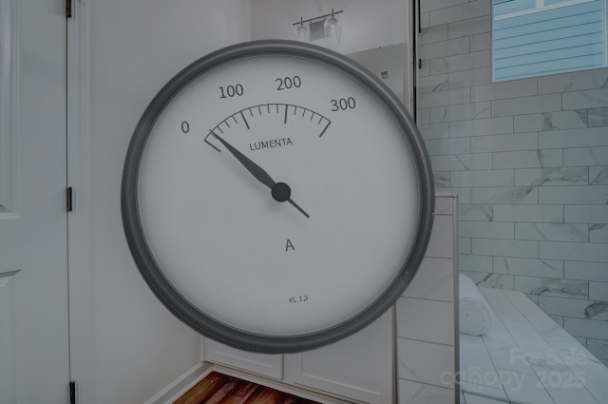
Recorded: 20; A
